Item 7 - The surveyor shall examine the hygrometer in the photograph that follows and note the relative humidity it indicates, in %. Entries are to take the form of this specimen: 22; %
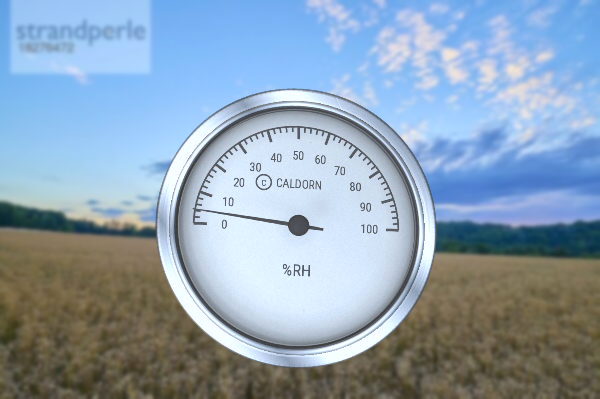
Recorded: 4; %
